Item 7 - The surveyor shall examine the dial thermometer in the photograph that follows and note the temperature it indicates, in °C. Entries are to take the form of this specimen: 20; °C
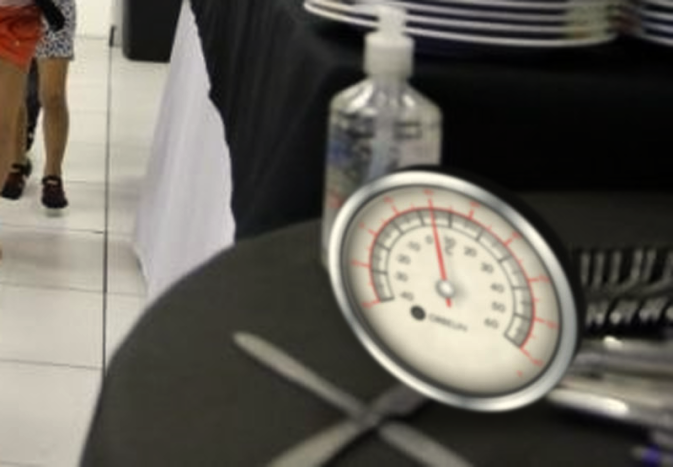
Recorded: 5; °C
